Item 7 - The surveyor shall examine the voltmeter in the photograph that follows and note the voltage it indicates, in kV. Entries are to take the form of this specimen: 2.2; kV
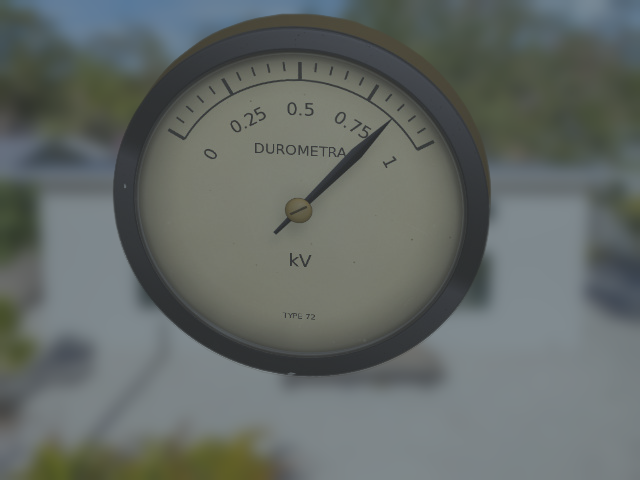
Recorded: 0.85; kV
